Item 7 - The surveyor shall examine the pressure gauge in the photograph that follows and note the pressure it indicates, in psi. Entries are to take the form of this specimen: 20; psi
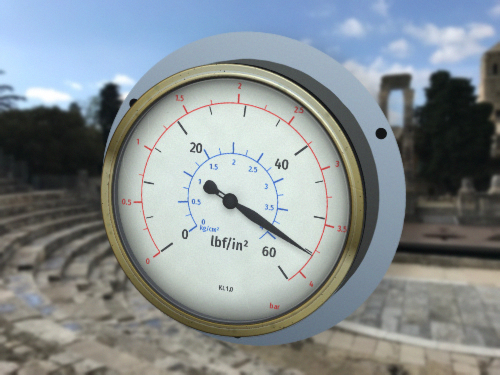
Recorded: 55; psi
